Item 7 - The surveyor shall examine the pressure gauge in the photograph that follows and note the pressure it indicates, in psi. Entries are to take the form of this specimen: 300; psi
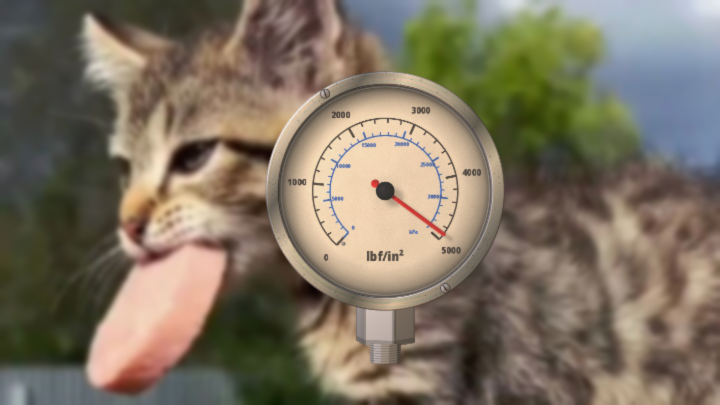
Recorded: 4900; psi
